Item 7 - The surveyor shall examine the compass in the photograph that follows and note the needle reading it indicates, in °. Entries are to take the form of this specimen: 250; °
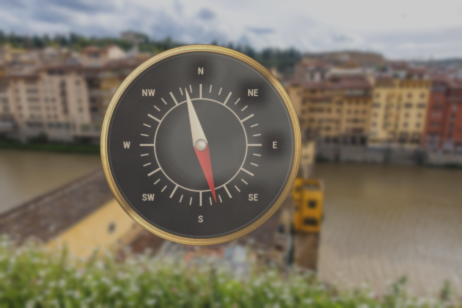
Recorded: 165; °
